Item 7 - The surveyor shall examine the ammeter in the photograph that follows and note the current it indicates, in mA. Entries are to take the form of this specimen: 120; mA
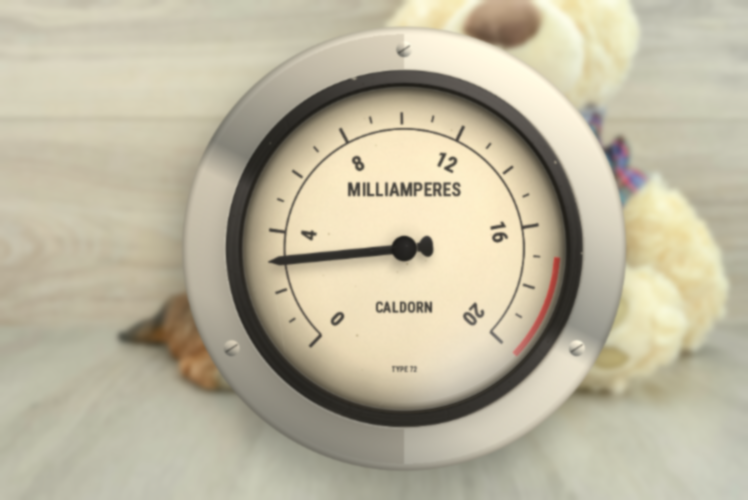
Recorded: 3; mA
